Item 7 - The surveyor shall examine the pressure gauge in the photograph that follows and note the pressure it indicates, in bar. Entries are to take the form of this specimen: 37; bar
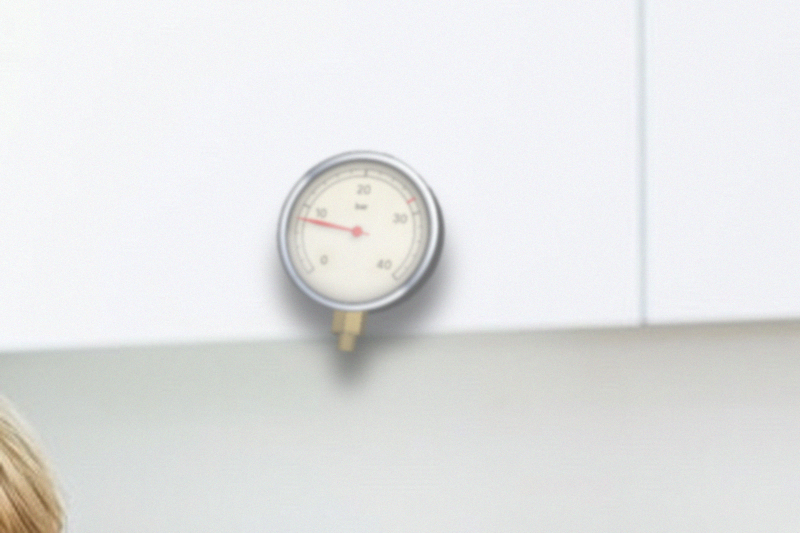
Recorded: 8; bar
